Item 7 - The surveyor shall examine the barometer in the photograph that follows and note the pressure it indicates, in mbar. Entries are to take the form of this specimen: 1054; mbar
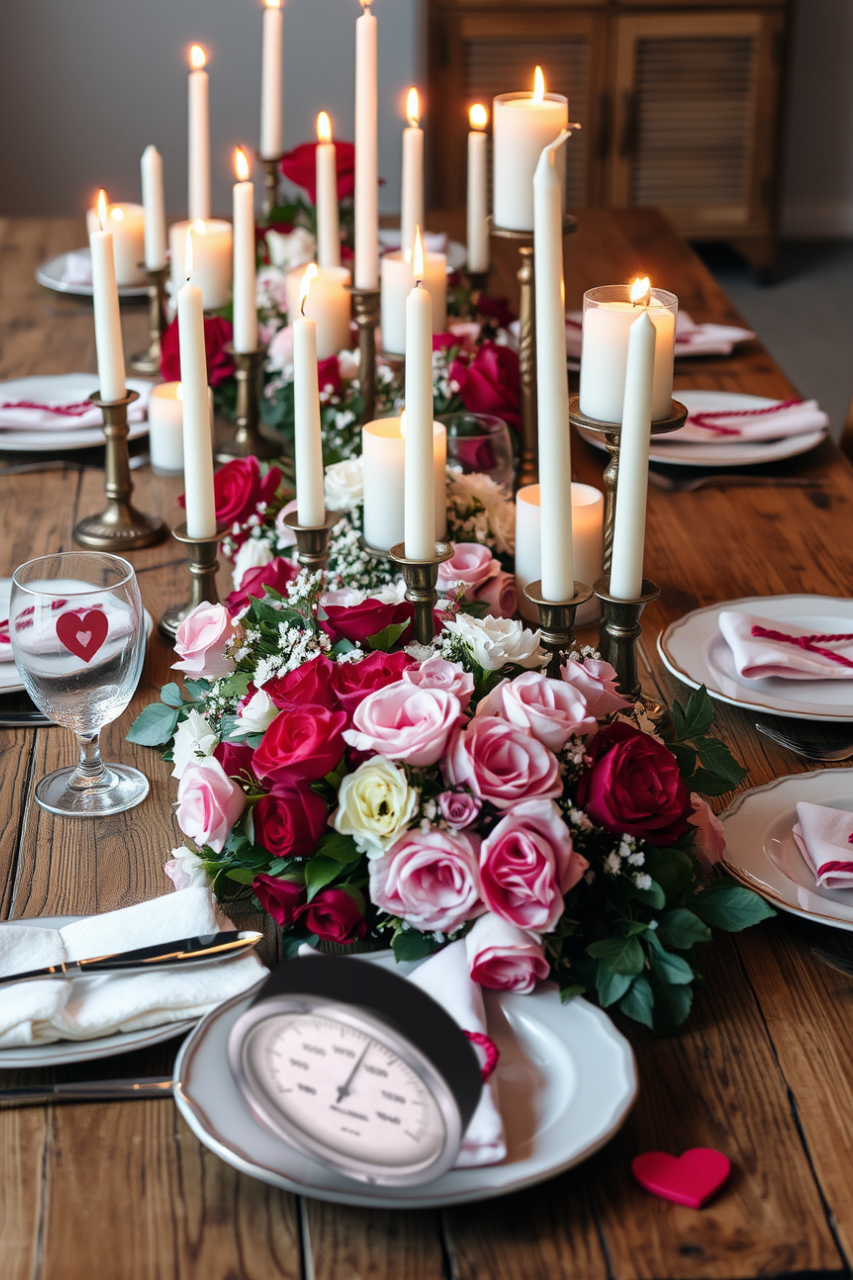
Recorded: 1015; mbar
